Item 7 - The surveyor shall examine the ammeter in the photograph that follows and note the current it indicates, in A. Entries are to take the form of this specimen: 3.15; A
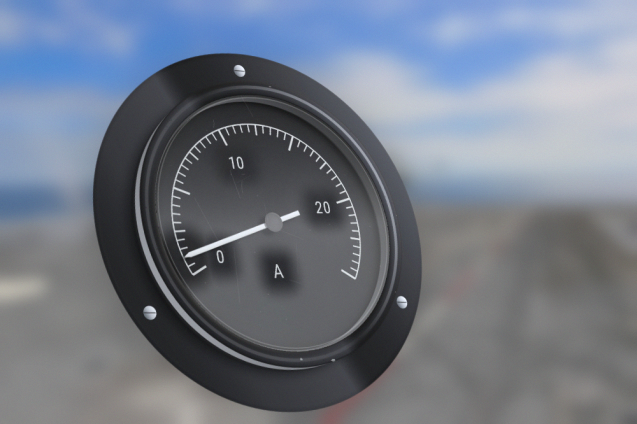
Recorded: 1; A
